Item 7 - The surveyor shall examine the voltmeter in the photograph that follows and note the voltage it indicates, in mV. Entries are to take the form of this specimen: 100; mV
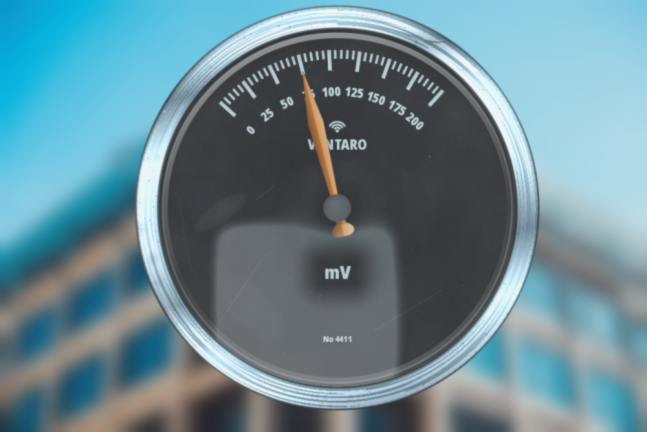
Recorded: 75; mV
